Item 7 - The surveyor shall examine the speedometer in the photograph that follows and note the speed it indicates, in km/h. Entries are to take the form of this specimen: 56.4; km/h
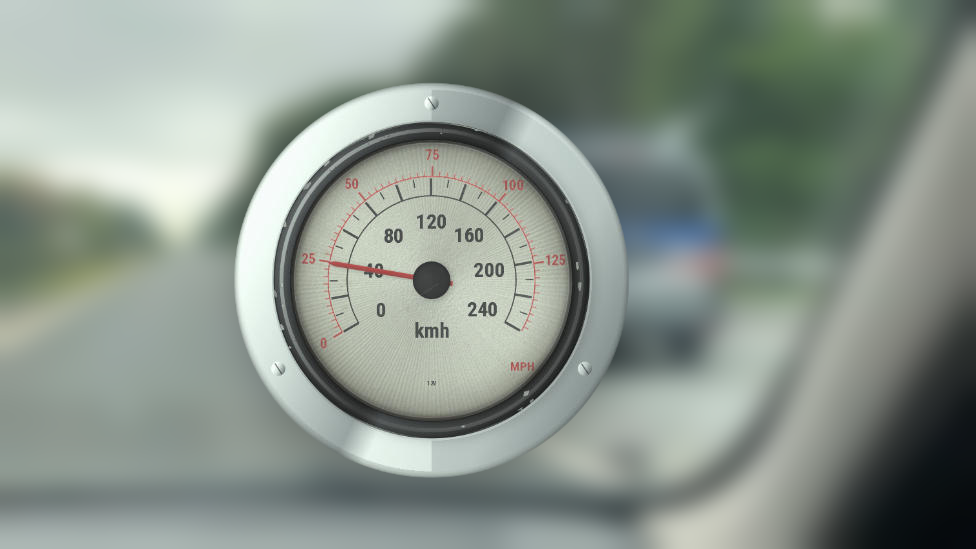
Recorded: 40; km/h
